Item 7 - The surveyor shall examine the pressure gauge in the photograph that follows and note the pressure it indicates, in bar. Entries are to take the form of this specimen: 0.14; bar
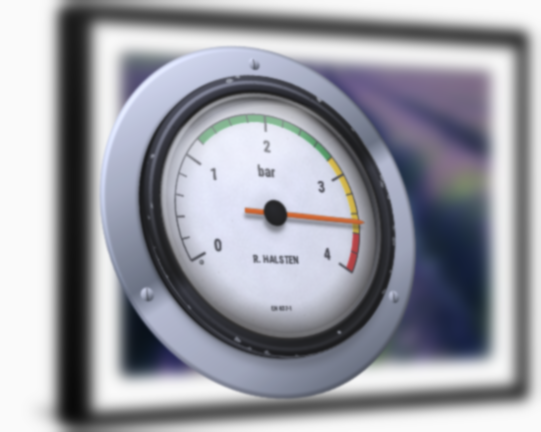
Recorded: 3.5; bar
